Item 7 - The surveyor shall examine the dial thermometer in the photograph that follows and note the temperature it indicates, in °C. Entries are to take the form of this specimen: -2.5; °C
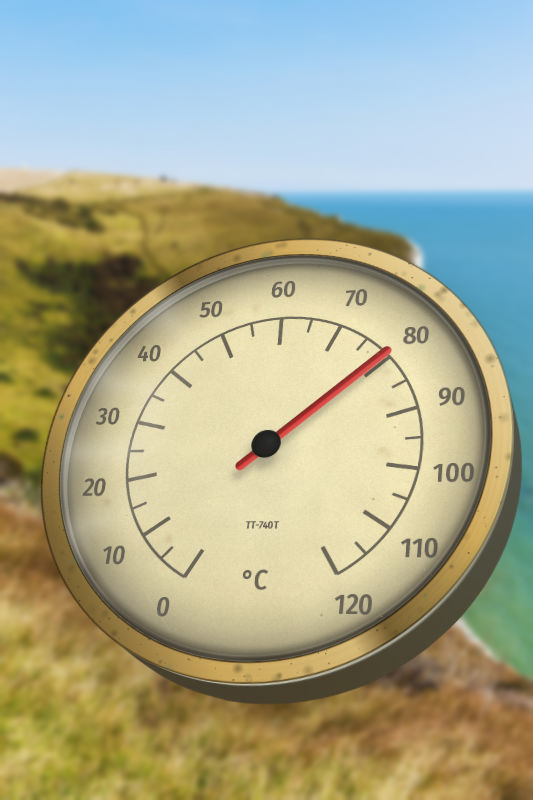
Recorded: 80; °C
